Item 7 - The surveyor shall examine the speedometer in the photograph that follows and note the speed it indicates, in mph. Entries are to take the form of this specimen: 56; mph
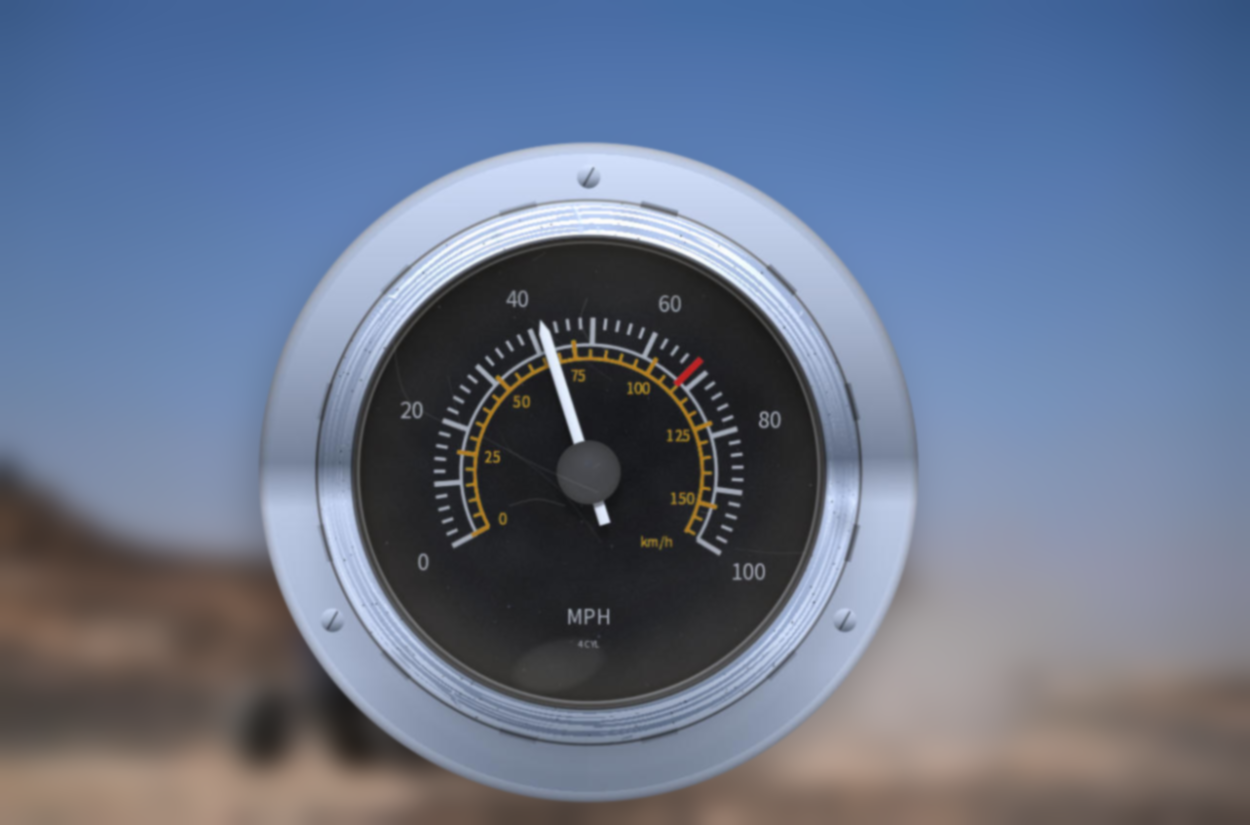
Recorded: 42; mph
